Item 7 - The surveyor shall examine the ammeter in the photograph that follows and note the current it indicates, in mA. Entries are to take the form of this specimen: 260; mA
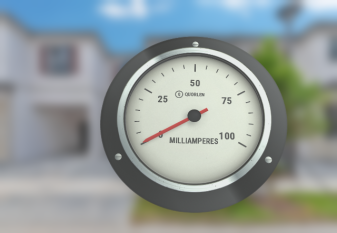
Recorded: 0; mA
